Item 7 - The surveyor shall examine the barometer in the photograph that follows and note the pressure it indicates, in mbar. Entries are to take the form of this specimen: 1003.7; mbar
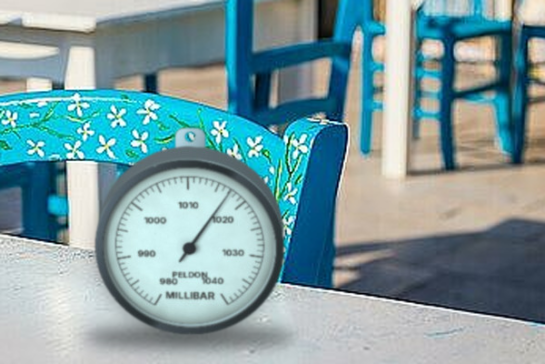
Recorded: 1017; mbar
